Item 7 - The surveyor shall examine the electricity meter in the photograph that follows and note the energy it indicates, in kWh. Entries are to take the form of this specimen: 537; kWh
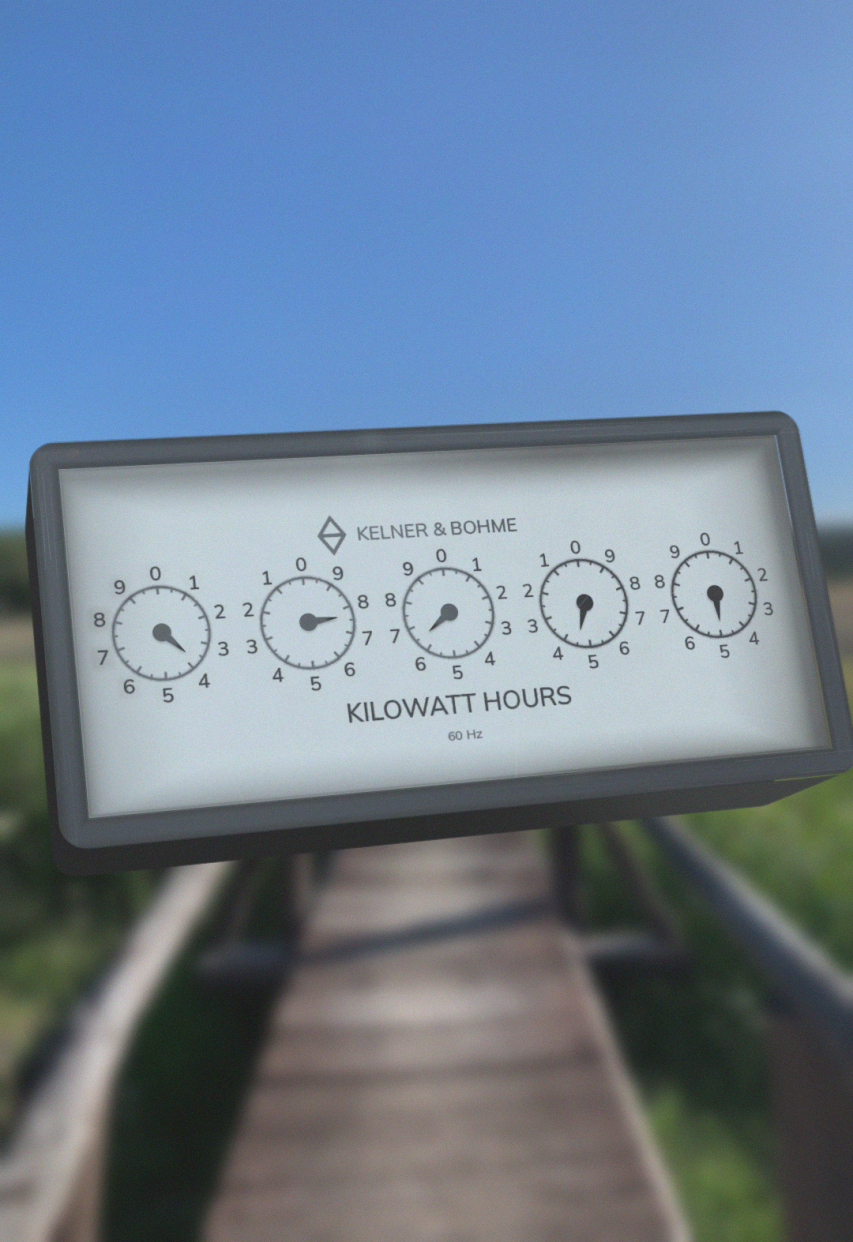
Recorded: 37645; kWh
